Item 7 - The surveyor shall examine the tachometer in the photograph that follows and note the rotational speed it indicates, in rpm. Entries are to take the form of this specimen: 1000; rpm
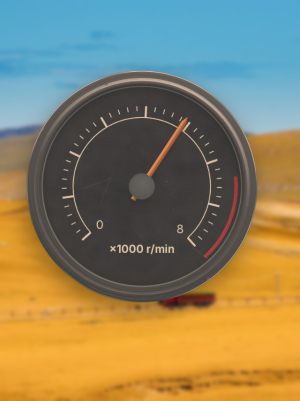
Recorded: 4900; rpm
